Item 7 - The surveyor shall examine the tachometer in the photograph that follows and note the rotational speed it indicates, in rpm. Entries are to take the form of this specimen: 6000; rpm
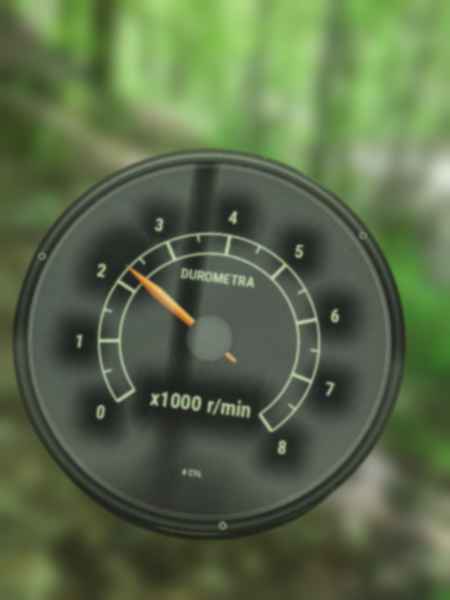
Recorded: 2250; rpm
